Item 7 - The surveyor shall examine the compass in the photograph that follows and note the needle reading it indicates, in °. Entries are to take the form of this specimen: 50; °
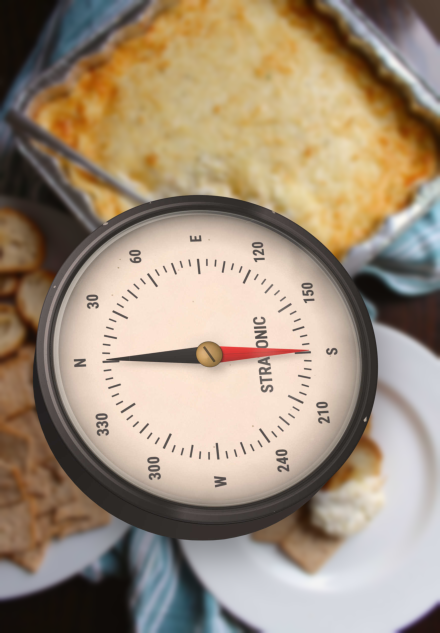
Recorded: 180; °
